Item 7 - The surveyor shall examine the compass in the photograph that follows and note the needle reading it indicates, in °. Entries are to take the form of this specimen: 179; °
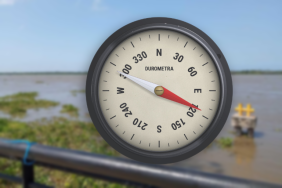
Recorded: 115; °
